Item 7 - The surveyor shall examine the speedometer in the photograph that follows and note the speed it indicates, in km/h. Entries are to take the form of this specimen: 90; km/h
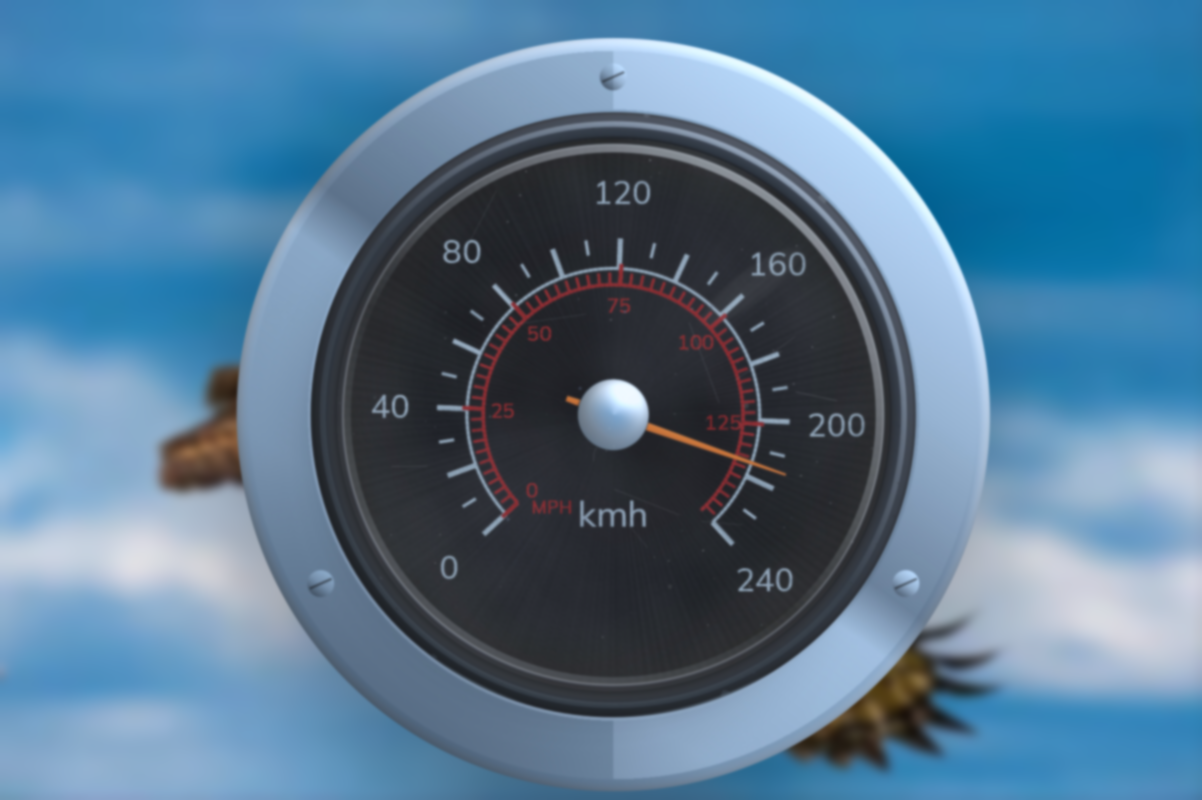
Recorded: 215; km/h
